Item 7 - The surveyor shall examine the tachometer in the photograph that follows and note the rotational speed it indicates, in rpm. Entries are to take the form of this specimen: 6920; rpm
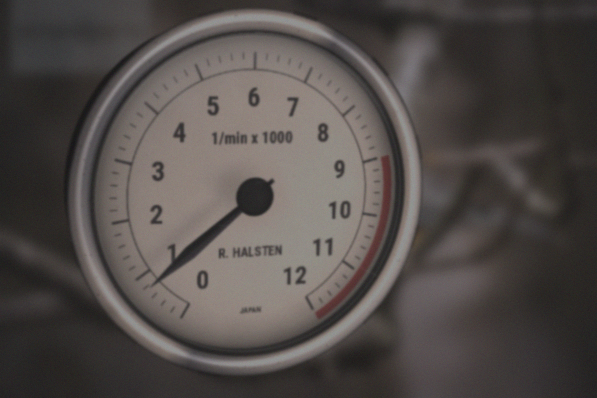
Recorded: 800; rpm
